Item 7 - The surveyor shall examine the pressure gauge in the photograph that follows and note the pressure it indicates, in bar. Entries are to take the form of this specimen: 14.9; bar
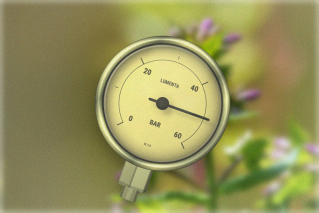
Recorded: 50; bar
